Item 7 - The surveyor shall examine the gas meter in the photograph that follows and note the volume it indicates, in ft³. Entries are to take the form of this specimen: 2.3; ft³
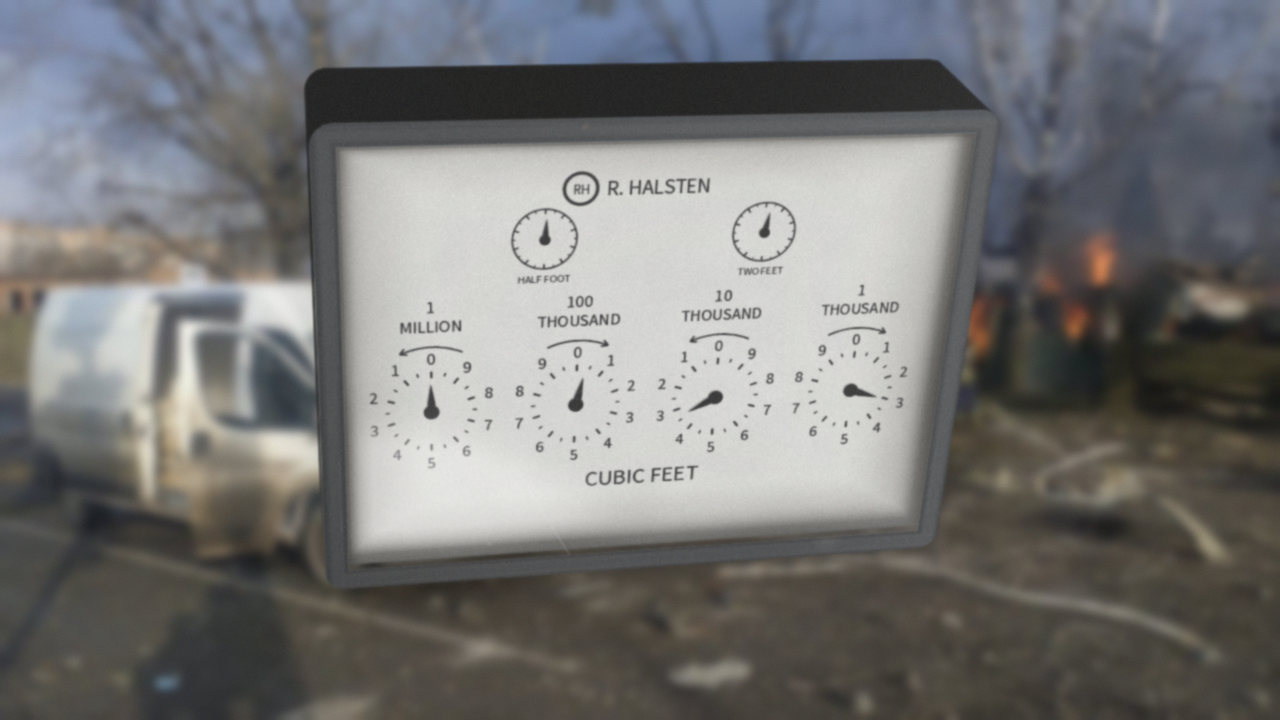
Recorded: 3300; ft³
